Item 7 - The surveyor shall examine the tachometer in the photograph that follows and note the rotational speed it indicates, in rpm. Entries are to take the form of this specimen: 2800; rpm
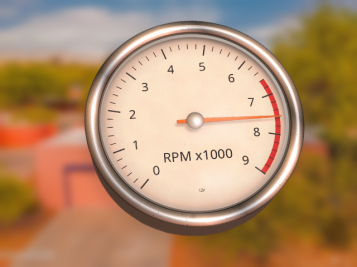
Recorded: 7600; rpm
